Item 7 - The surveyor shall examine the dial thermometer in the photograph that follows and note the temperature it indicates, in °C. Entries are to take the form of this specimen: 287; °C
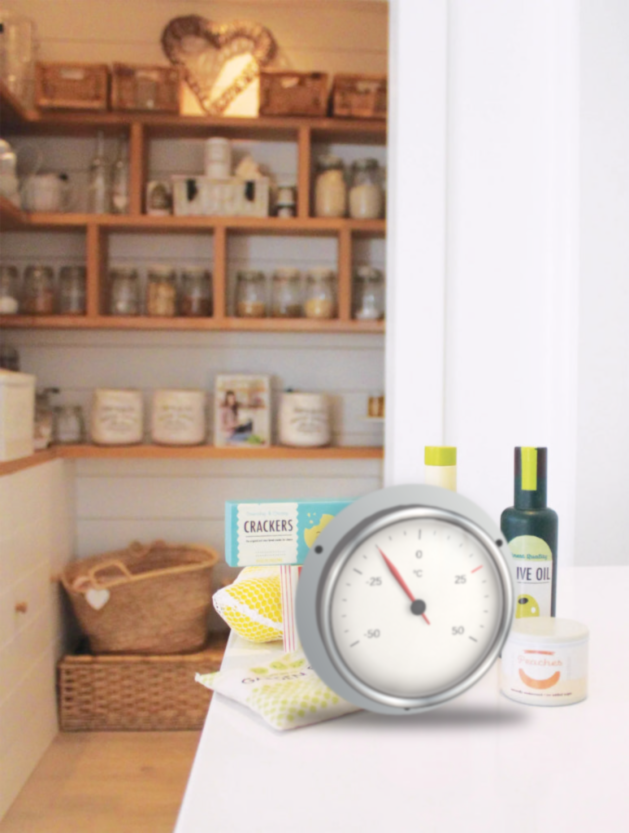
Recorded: -15; °C
